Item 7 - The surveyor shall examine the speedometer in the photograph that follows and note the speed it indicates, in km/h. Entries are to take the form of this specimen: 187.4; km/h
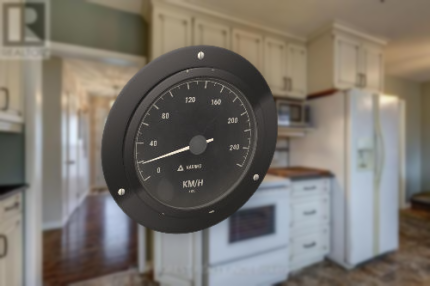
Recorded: 20; km/h
